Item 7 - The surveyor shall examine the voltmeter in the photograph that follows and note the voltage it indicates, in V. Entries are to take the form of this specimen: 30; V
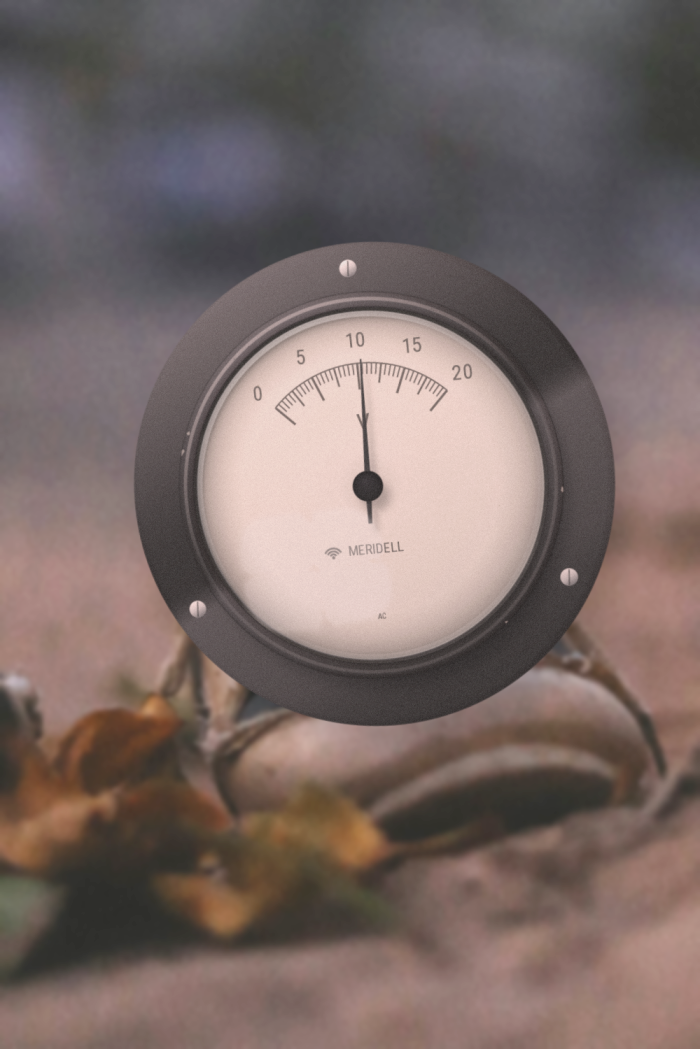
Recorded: 10.5; V
